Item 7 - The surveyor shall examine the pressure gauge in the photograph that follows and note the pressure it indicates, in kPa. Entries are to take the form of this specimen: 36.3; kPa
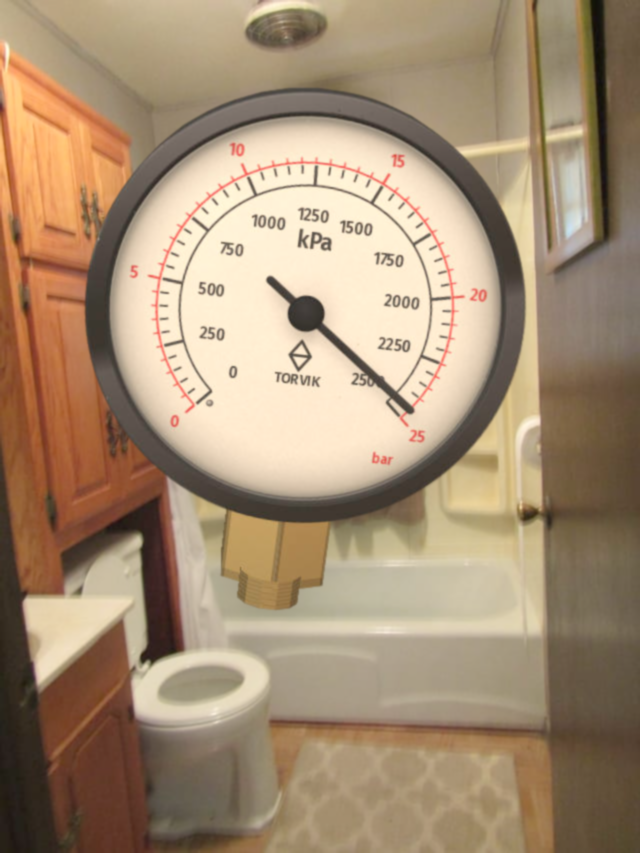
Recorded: 2450; kPa
